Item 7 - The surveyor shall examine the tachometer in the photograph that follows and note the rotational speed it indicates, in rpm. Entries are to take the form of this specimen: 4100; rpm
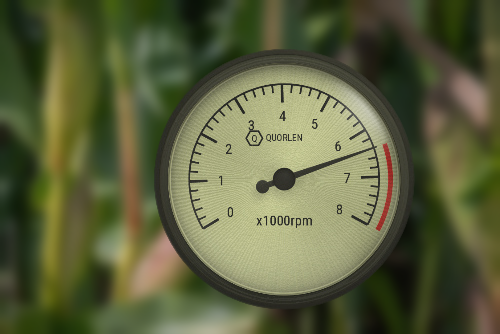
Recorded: 6400; rpm
